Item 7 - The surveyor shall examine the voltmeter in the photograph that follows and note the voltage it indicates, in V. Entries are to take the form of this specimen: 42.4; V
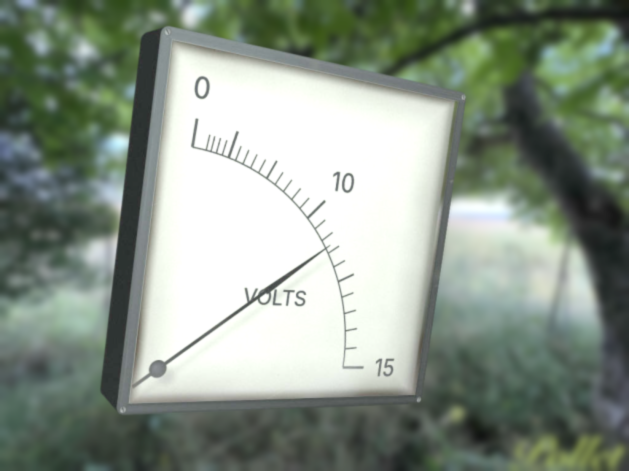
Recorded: 11.25; V
